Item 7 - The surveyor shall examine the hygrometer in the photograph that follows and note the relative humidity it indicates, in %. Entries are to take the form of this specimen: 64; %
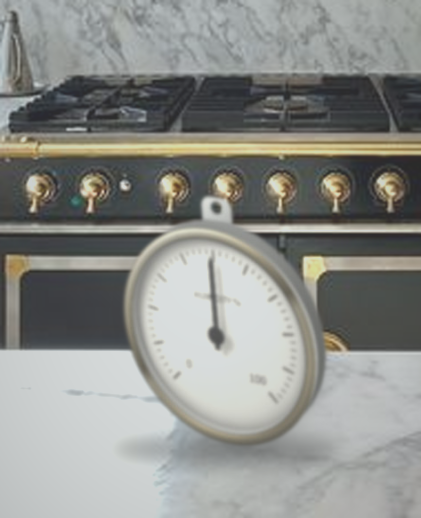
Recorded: 50; %
